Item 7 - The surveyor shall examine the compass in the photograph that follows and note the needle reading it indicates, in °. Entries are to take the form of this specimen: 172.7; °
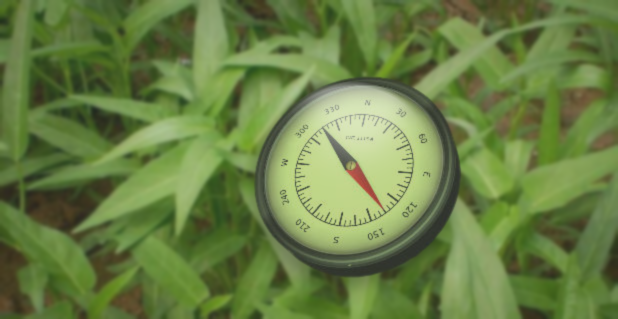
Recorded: 135; °
